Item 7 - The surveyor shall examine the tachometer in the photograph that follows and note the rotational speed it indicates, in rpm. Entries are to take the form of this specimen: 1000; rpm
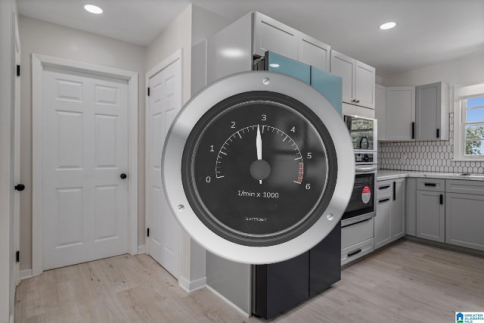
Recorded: 2800; rpm
